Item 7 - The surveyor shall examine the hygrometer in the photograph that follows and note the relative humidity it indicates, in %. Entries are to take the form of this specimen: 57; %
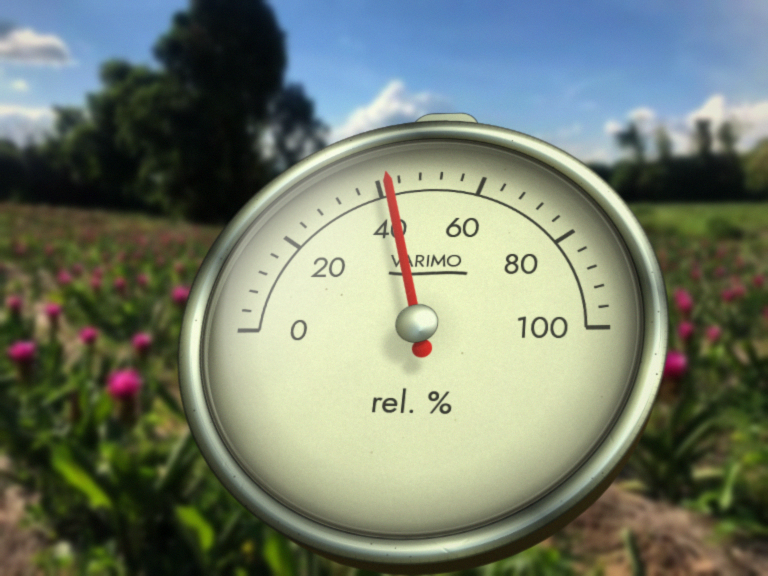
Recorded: 42; %
